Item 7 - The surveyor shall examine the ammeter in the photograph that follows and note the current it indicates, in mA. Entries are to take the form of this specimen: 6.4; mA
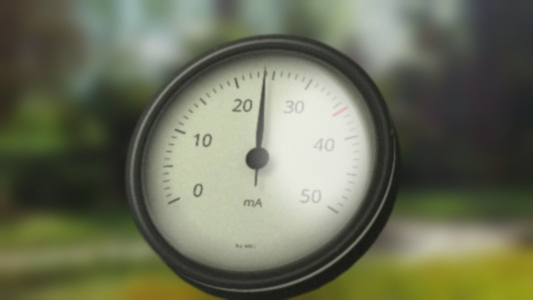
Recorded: 24; mA
